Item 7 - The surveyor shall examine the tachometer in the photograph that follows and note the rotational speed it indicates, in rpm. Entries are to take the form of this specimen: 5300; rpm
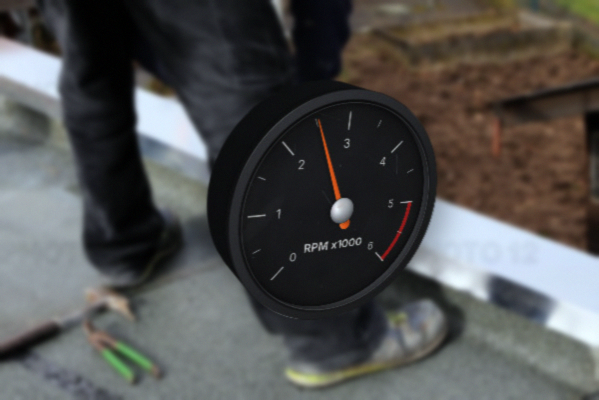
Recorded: 2500; rpm
